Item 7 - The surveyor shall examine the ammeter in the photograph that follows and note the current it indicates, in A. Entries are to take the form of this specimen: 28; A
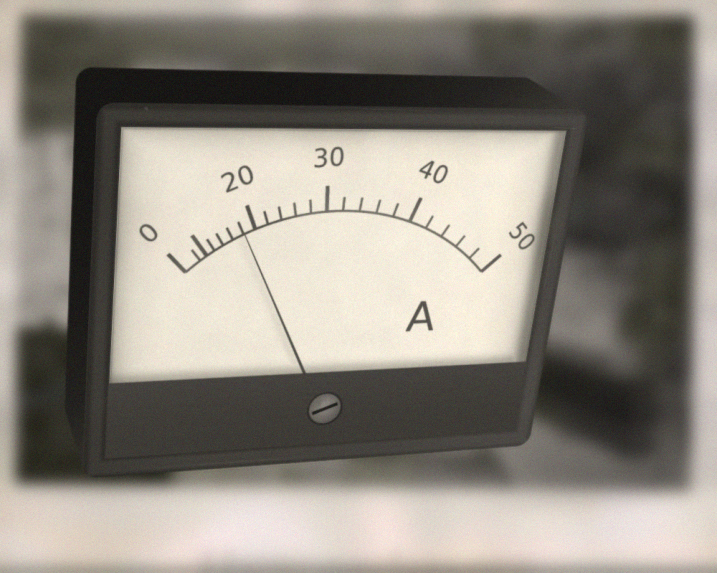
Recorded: 18; A
